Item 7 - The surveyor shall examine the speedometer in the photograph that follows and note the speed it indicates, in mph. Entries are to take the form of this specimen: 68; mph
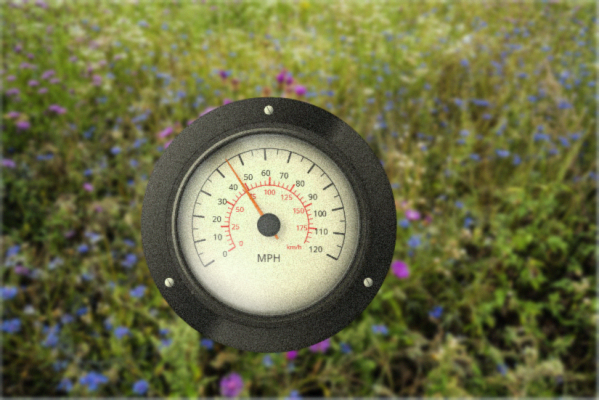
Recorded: 45; mph
